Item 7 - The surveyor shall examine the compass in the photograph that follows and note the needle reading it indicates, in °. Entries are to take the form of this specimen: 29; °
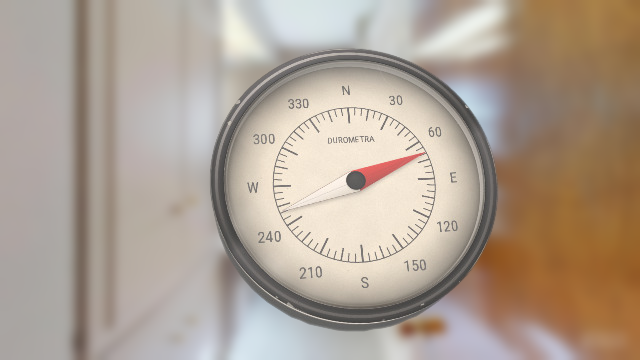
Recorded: 70; °
